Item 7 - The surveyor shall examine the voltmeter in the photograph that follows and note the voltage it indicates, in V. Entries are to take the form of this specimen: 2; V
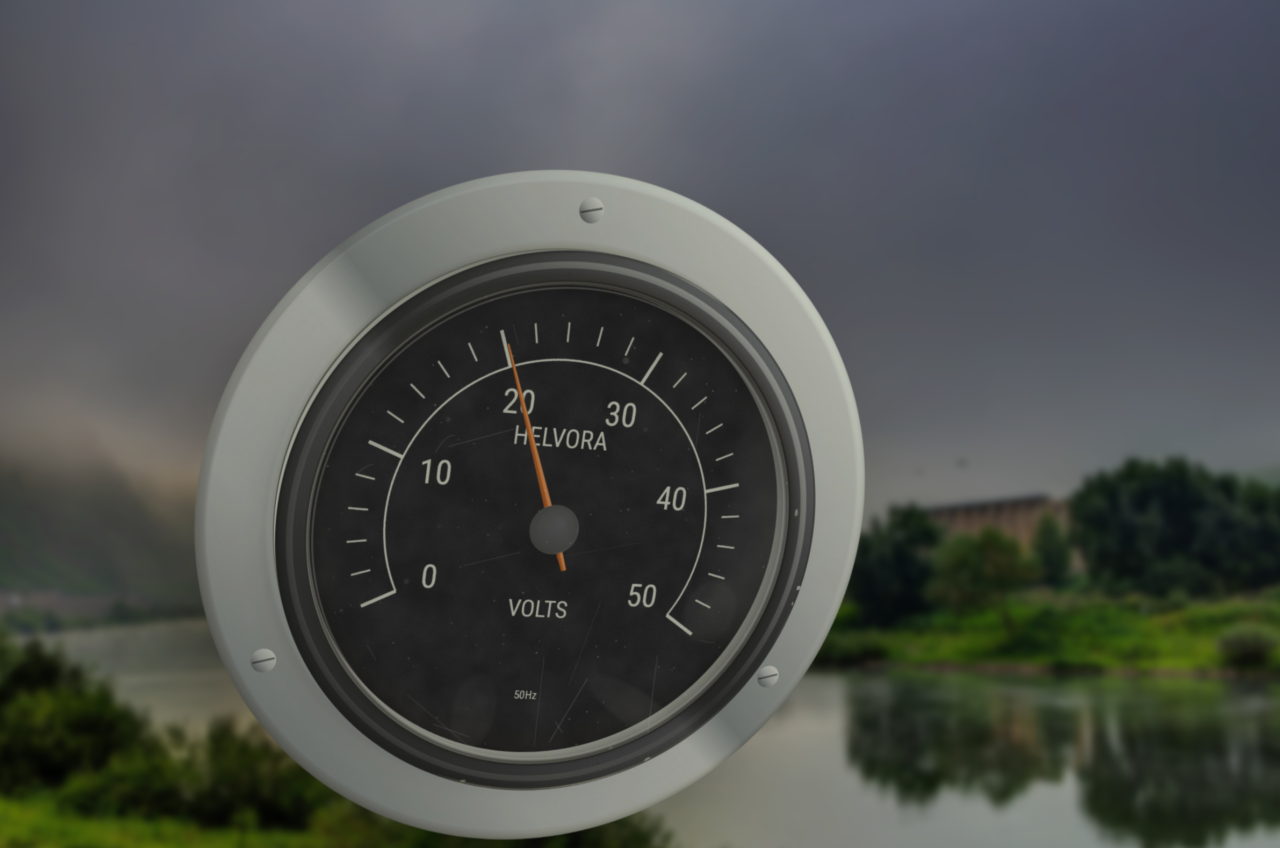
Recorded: 20; V
